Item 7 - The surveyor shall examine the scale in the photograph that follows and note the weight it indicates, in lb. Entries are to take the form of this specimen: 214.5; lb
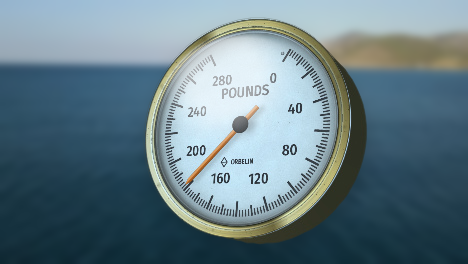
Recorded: 180; lb
